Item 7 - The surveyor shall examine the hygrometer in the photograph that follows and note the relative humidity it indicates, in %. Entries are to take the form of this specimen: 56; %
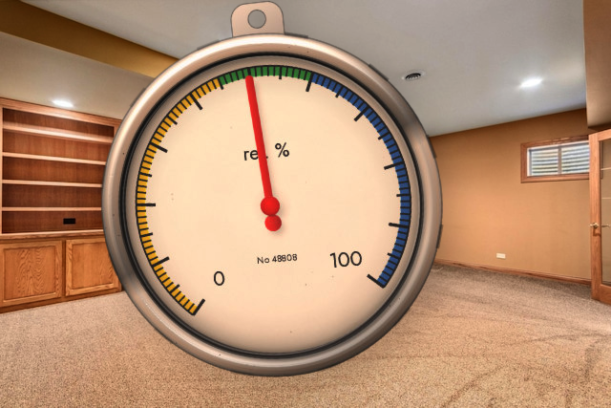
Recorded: 50; %
